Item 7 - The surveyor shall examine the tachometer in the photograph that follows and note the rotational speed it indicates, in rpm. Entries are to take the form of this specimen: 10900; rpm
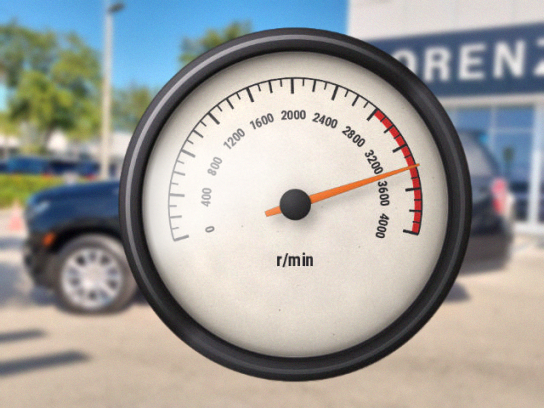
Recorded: 3400; rpm
